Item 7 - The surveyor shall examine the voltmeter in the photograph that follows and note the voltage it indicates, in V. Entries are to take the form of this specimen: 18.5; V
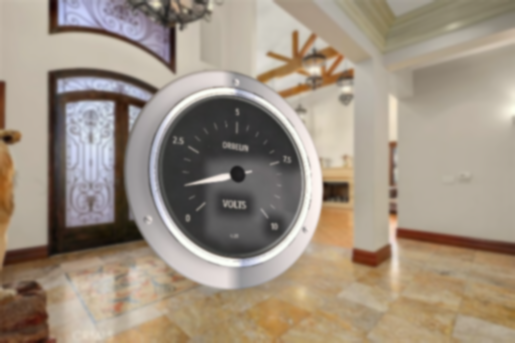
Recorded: 1; V
